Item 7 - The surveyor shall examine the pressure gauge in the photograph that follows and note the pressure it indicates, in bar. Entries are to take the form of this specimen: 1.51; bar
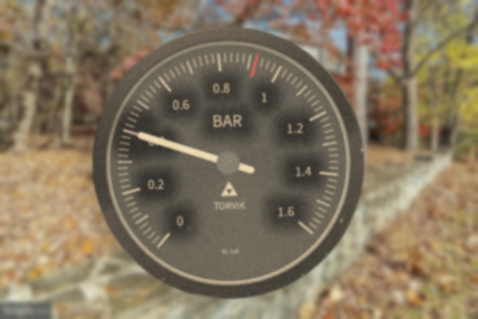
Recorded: 0.4; bar
